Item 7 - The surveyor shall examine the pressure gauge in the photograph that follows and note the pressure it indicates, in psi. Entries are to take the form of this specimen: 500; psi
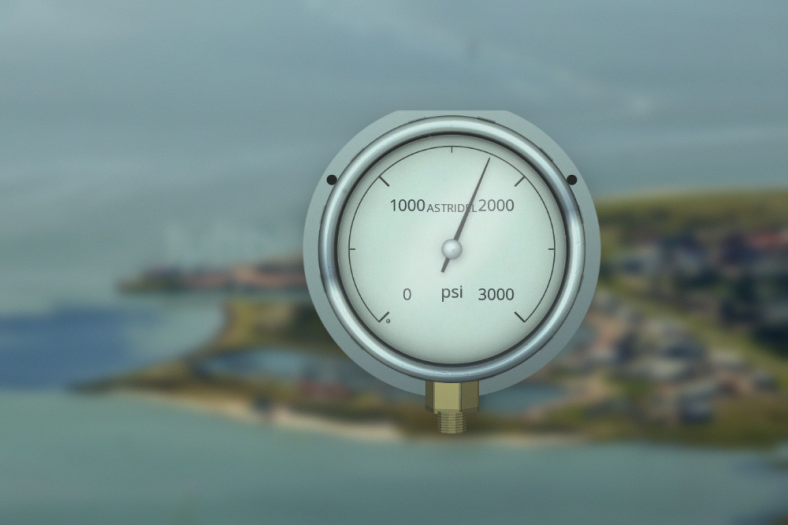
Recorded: 1750; psi
